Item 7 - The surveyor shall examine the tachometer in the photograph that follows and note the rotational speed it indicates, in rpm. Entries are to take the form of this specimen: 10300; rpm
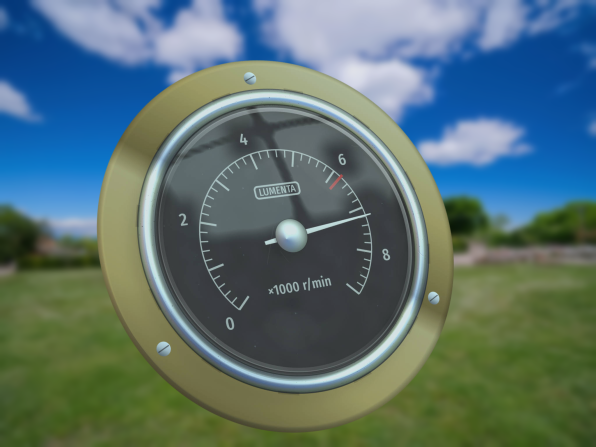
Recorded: 7200; rpm
